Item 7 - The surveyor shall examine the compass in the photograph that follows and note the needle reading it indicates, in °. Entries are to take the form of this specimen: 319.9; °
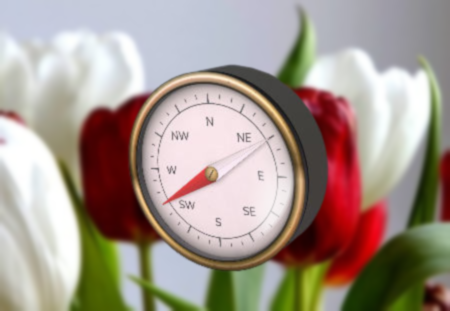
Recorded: 240; °
